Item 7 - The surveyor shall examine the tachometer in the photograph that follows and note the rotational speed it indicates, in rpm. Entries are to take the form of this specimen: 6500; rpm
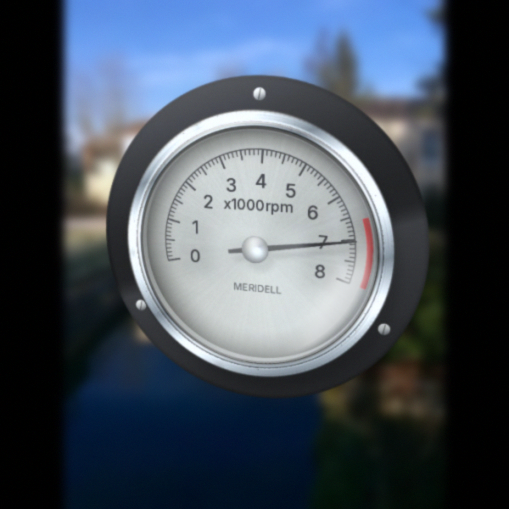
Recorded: 7000; rpm
